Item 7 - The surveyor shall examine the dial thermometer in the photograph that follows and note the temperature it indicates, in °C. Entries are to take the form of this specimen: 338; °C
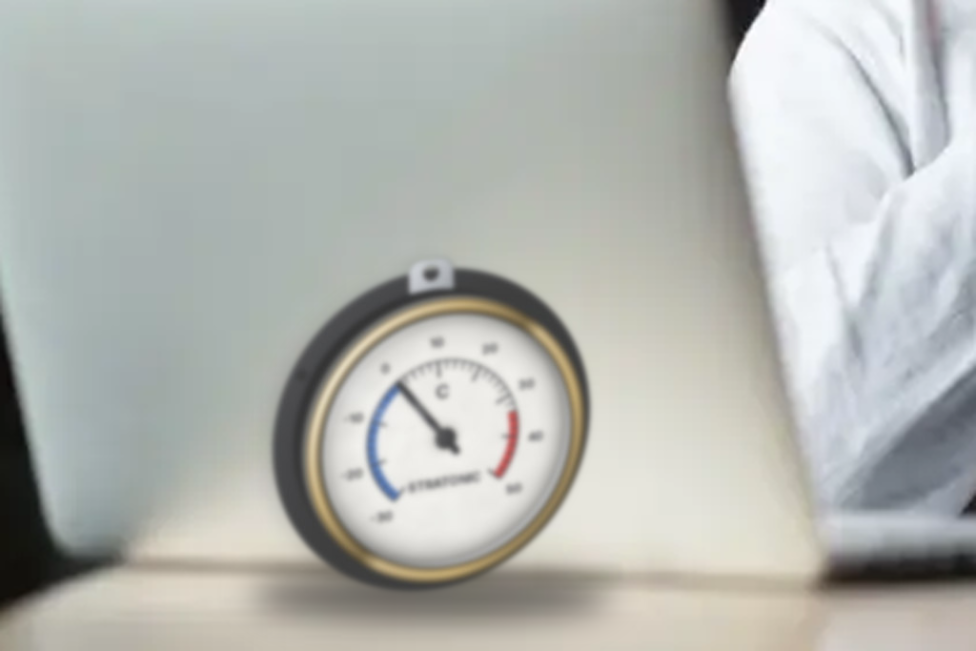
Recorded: 0; °C
